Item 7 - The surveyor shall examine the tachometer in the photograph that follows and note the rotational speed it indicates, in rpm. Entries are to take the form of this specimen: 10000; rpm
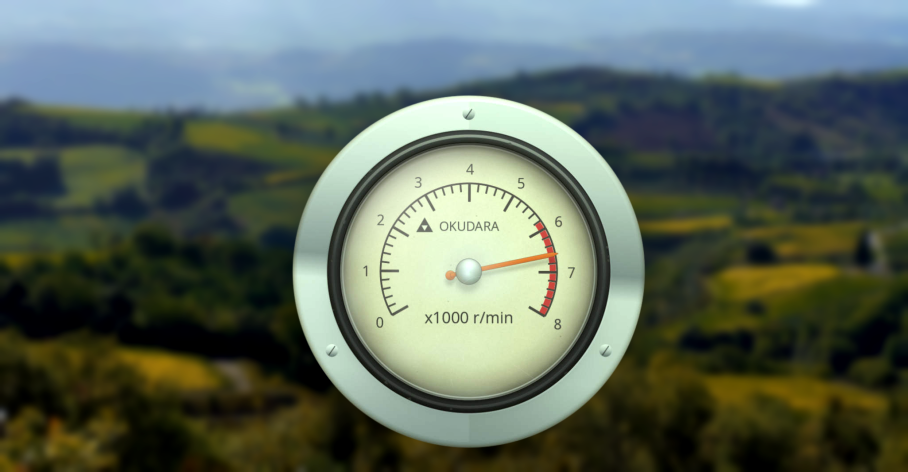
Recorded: 6600; rpm
